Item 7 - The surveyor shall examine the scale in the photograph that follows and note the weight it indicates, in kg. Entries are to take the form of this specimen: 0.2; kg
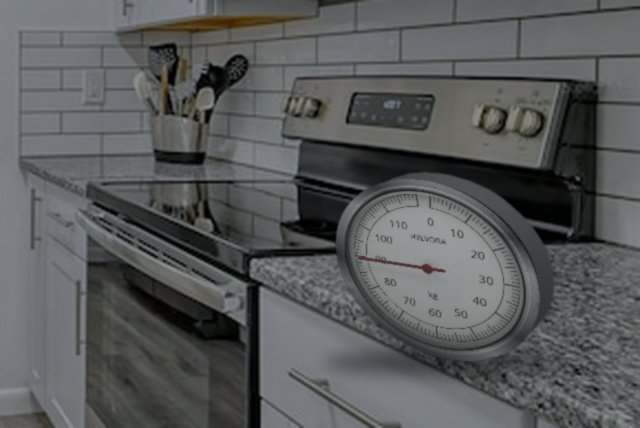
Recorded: 90; kg
